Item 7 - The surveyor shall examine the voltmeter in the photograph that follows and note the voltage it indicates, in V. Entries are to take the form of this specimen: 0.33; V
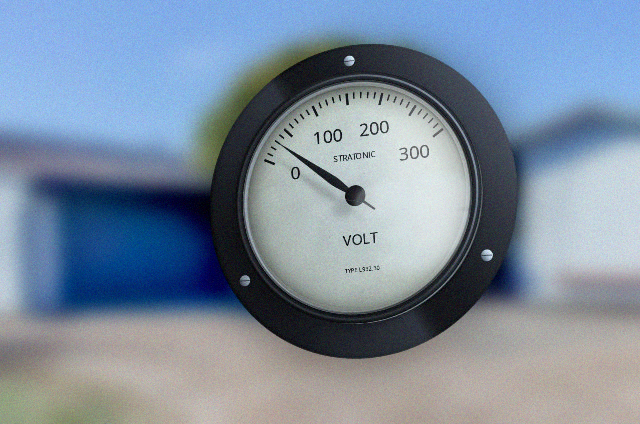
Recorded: 30; V
